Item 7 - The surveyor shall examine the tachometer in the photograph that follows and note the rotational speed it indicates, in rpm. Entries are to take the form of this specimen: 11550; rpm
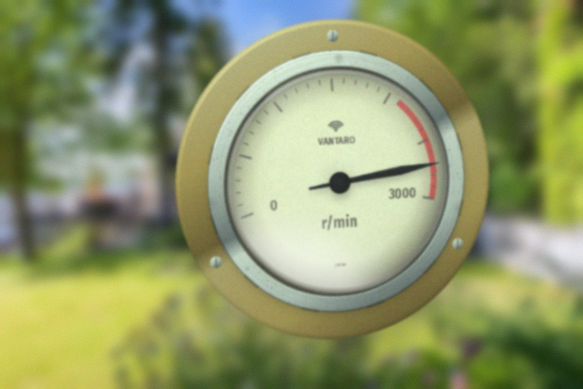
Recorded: 2700; rpm
